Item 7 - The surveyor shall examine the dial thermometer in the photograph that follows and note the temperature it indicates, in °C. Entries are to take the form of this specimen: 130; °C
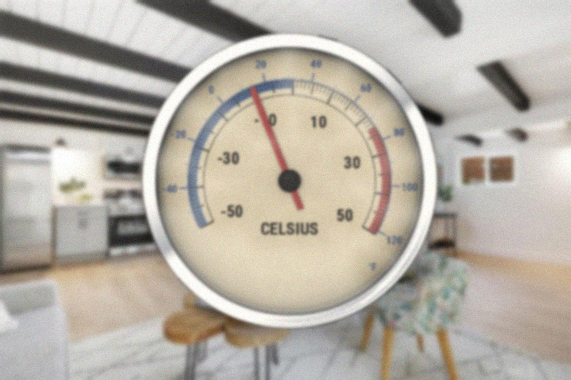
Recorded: -10; °C
